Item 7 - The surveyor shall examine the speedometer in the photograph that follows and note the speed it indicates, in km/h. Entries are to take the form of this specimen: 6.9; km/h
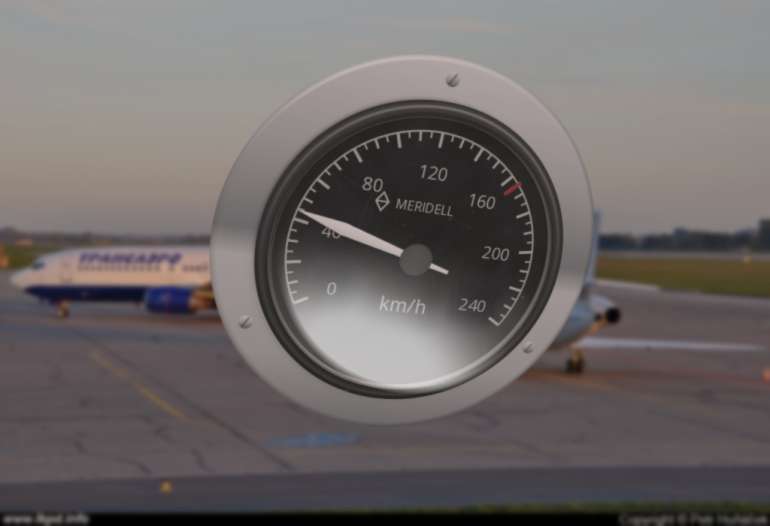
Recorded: 45; km/h
